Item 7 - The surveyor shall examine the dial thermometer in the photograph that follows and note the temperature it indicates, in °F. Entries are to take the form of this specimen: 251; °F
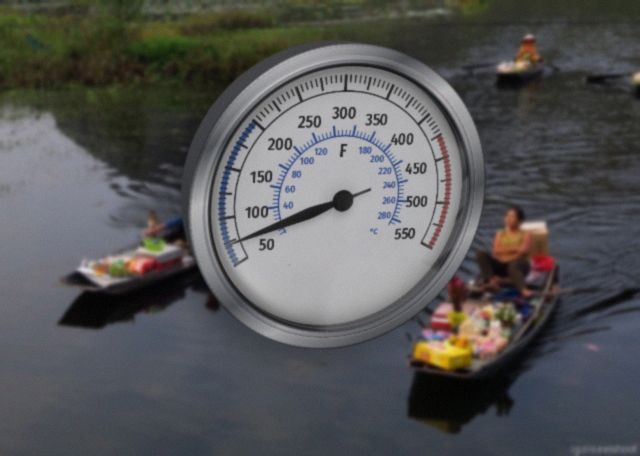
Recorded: 75; °F
